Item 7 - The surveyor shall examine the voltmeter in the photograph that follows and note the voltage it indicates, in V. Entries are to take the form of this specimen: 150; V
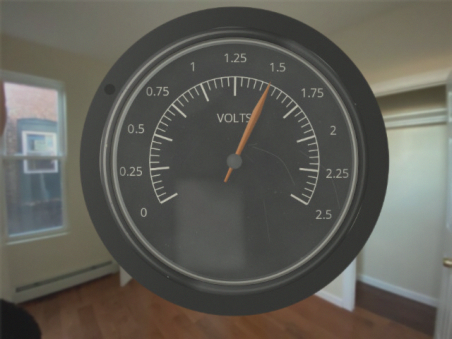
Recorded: 1.5; V
